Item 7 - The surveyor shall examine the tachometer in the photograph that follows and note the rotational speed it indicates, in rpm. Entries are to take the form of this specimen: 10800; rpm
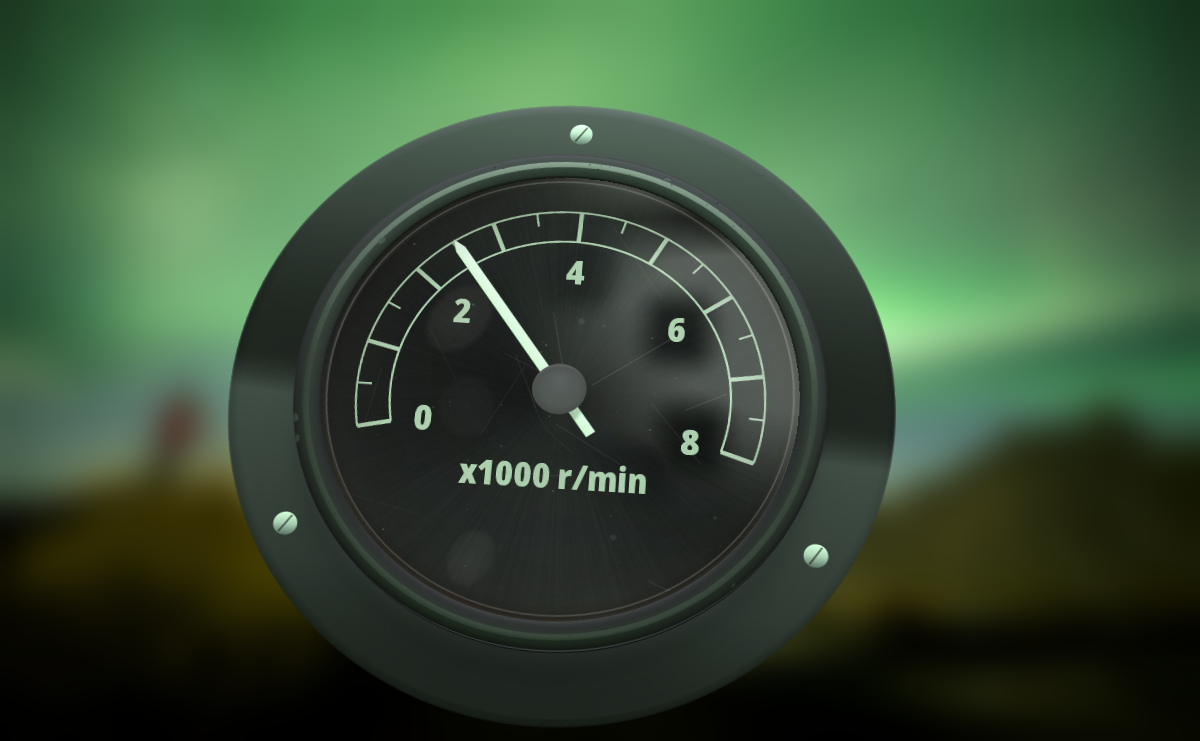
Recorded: 2500; rpm
